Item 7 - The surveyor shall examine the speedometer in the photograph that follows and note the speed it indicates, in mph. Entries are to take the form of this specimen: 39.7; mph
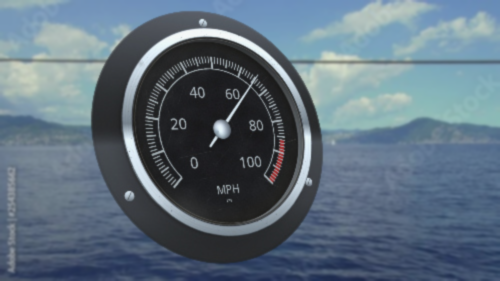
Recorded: 65; mph
